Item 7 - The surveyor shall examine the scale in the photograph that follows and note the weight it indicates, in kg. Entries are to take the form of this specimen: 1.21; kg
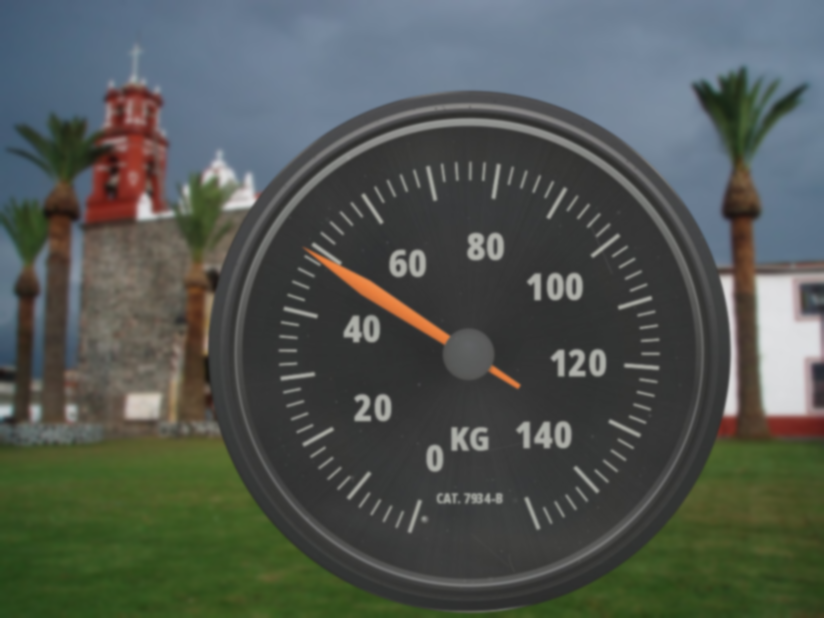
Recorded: 49; kg
